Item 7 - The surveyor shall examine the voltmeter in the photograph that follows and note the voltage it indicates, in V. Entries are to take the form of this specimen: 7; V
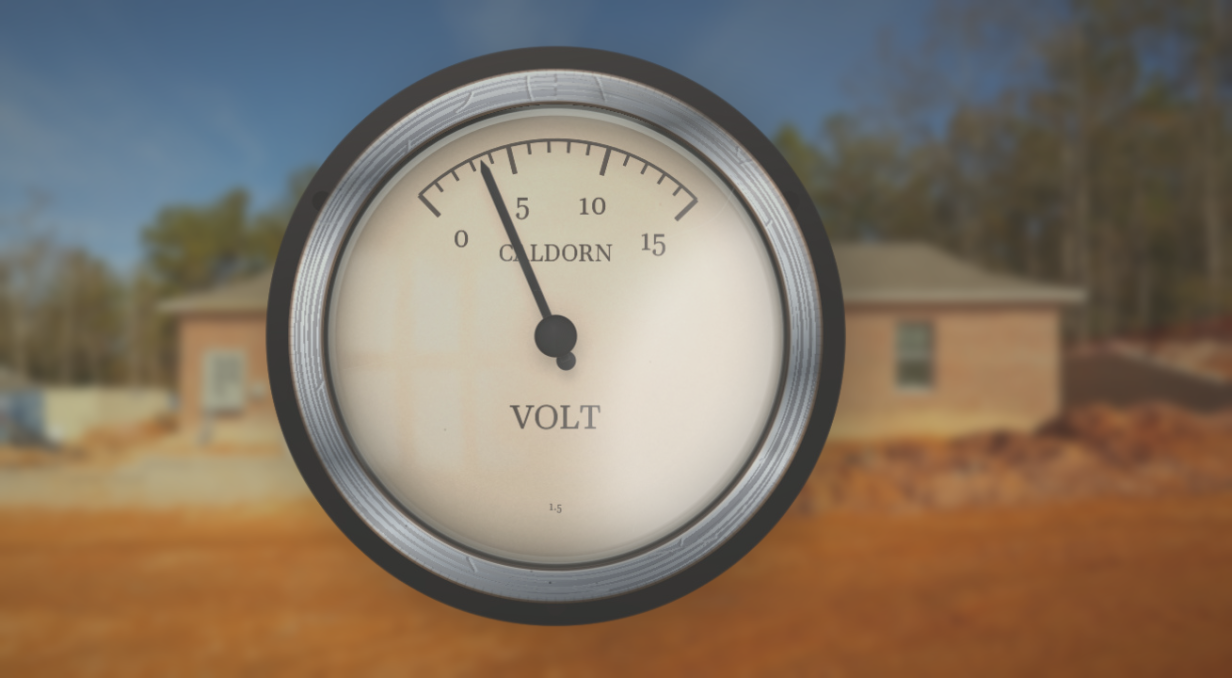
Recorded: 3.5; V
